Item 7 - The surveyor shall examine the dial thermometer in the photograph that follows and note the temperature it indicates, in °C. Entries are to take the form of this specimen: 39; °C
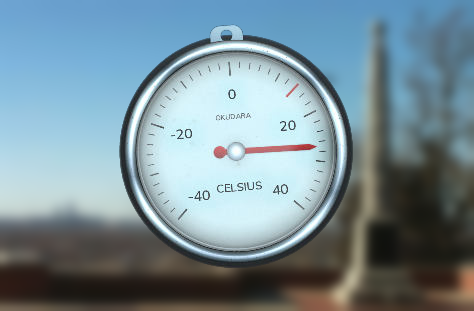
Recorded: 27; °C
